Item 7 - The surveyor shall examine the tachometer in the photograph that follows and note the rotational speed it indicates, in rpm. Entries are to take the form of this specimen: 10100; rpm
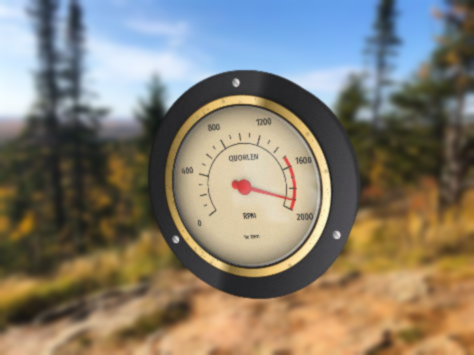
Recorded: 1900; rpm
